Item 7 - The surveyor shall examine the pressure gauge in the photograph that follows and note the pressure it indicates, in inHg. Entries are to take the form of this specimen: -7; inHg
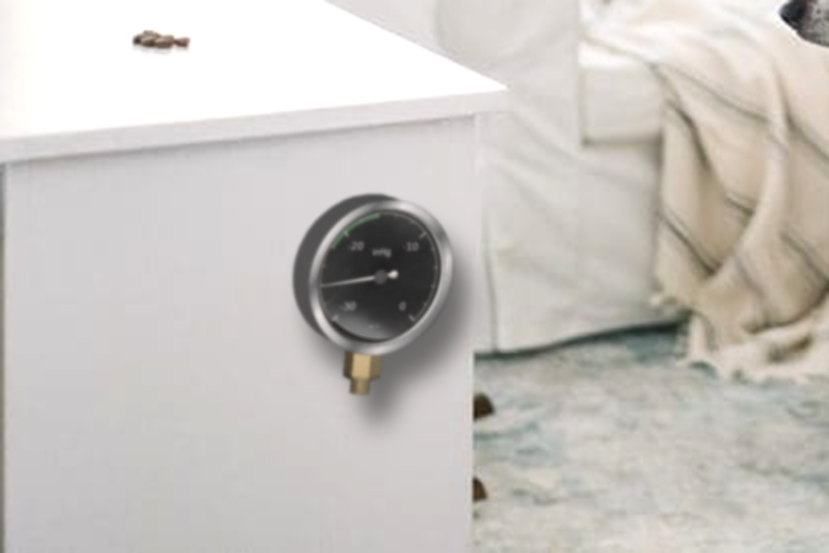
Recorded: -26; inHg
